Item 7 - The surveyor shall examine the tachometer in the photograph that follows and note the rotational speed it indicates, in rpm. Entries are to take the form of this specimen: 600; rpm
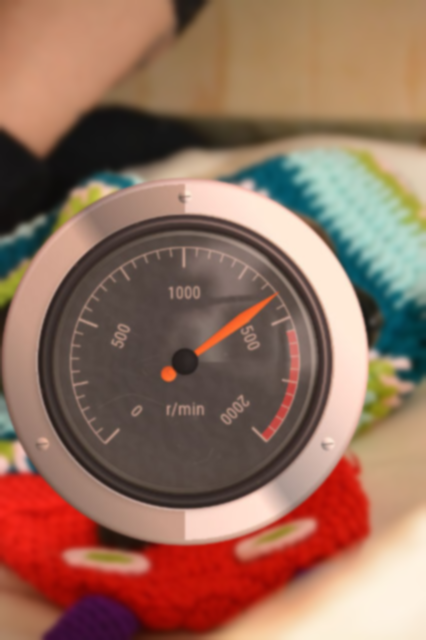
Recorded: 1400; rpm
